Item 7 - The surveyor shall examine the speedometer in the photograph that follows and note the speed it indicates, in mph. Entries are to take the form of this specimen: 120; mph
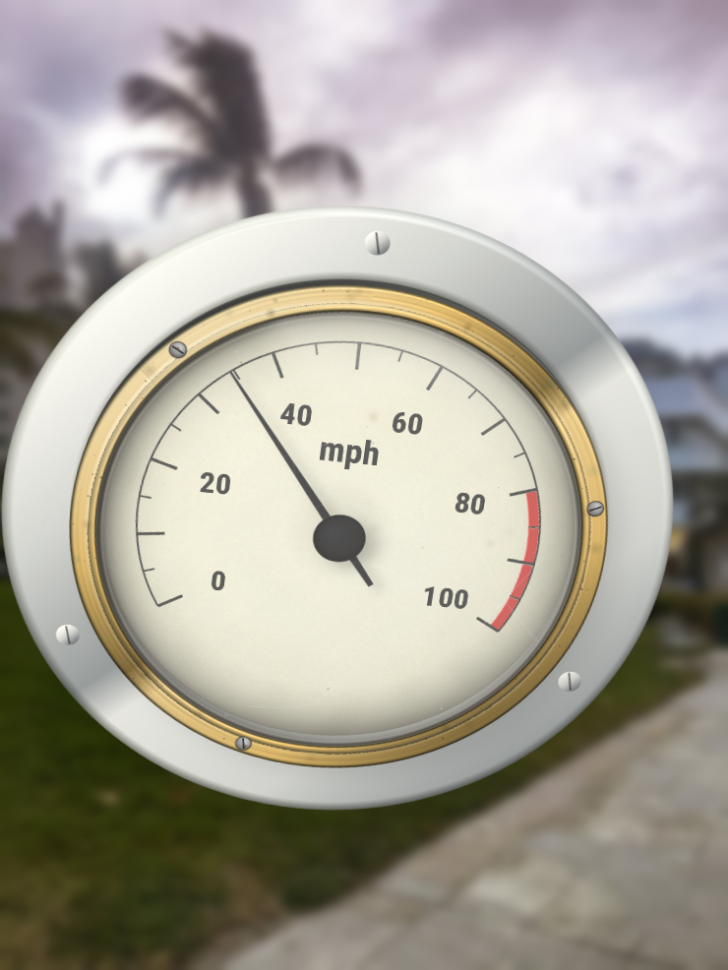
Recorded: 35; mph
